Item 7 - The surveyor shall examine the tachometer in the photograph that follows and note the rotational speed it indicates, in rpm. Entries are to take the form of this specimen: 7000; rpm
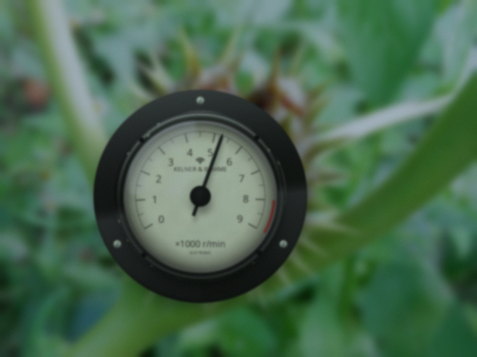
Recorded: 5250; rpm
